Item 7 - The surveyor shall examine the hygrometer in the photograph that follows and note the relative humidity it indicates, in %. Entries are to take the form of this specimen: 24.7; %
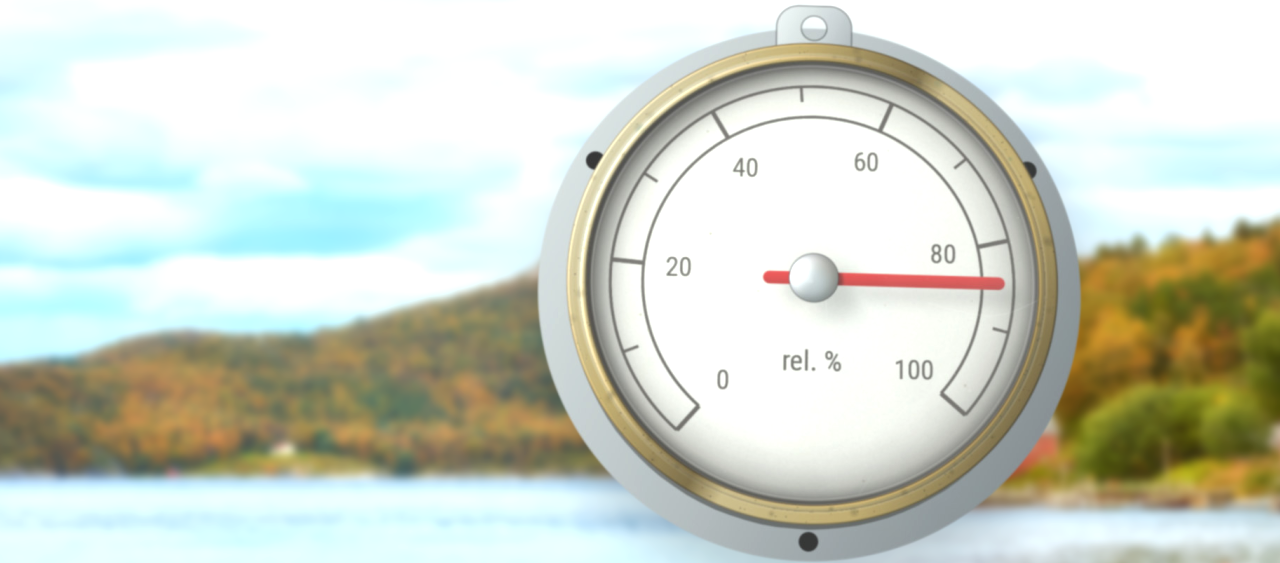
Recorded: 85; %
